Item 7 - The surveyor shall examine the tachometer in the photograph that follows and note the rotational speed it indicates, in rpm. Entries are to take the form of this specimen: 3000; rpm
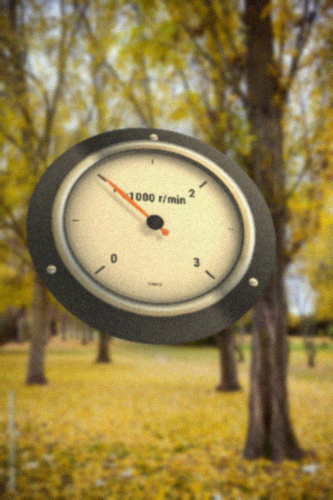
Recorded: 1000; rpm
